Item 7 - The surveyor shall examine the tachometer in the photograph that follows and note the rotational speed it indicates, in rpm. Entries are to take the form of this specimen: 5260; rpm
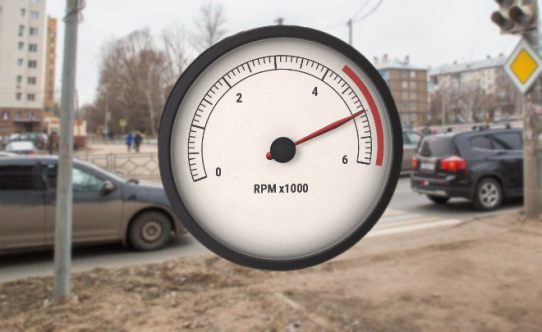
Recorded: 5000; rpm
